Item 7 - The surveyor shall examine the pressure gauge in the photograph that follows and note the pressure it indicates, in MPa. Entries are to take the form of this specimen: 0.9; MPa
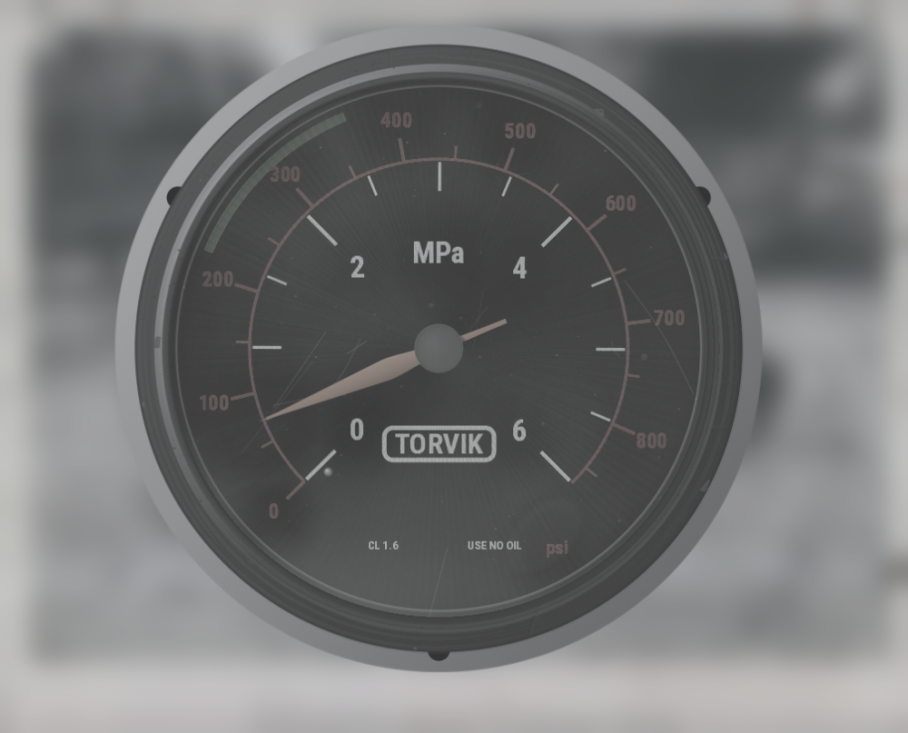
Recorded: 0.5; MPa
